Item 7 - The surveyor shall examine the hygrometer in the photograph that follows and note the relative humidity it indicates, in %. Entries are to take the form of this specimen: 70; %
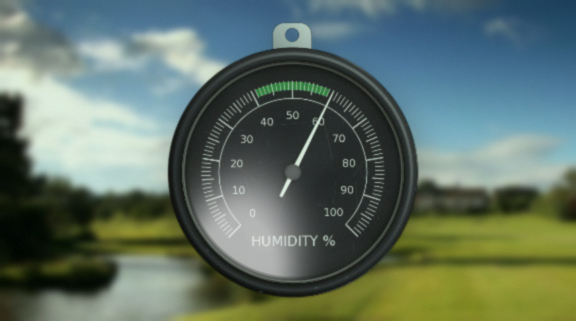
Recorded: 60; %
